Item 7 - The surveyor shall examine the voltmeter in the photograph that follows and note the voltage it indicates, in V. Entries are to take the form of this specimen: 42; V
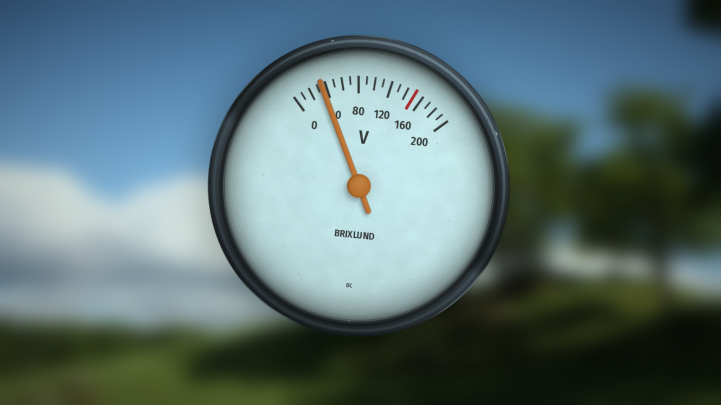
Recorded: 35; V
